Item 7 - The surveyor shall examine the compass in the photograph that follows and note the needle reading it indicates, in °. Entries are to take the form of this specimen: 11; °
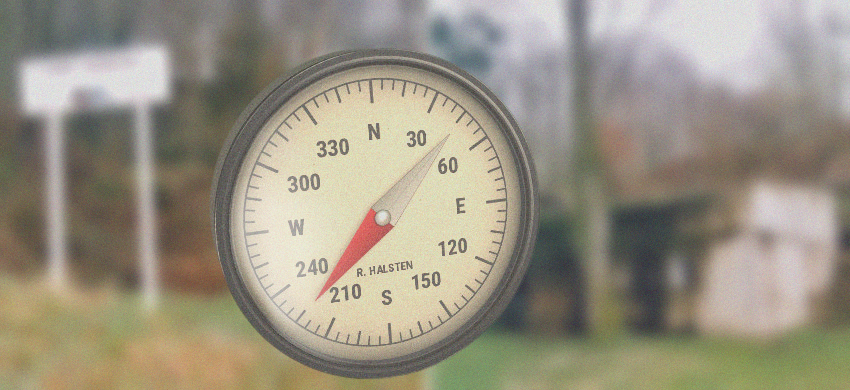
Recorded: 225; °
